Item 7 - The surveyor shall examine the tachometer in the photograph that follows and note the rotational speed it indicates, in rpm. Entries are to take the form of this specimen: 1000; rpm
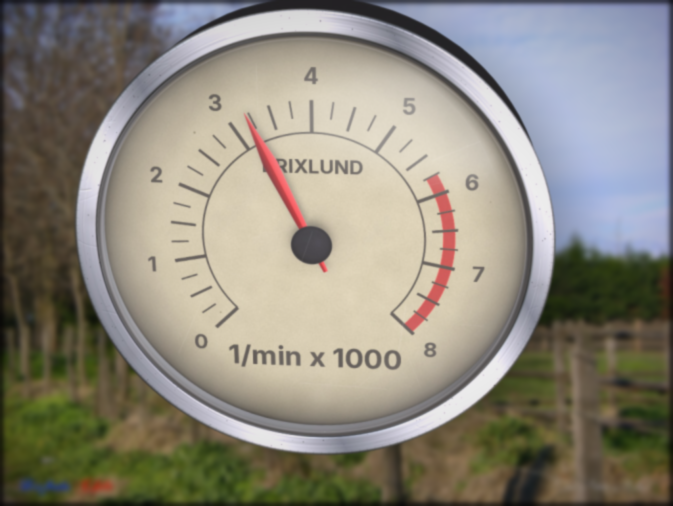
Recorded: 3250; rpm
